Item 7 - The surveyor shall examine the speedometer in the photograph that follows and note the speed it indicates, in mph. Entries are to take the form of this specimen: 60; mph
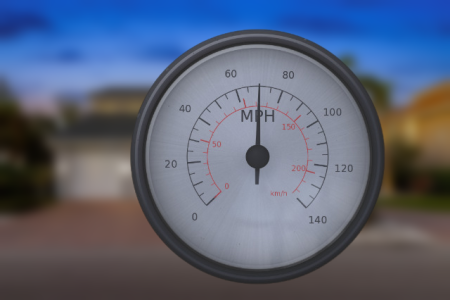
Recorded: 70; mph
